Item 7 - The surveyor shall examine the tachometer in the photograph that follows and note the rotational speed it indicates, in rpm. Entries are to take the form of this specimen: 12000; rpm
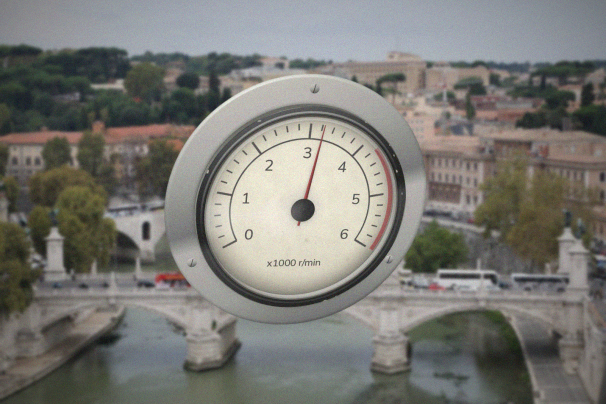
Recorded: 3200; rpm
